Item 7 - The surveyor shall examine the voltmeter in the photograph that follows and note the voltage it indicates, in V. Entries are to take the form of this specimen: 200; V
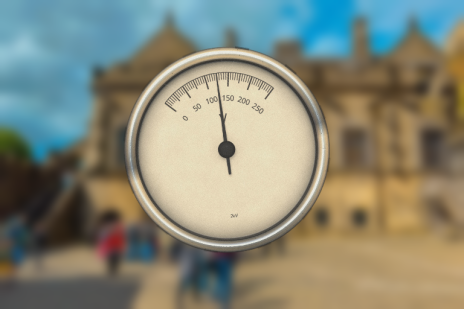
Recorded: 125; V
